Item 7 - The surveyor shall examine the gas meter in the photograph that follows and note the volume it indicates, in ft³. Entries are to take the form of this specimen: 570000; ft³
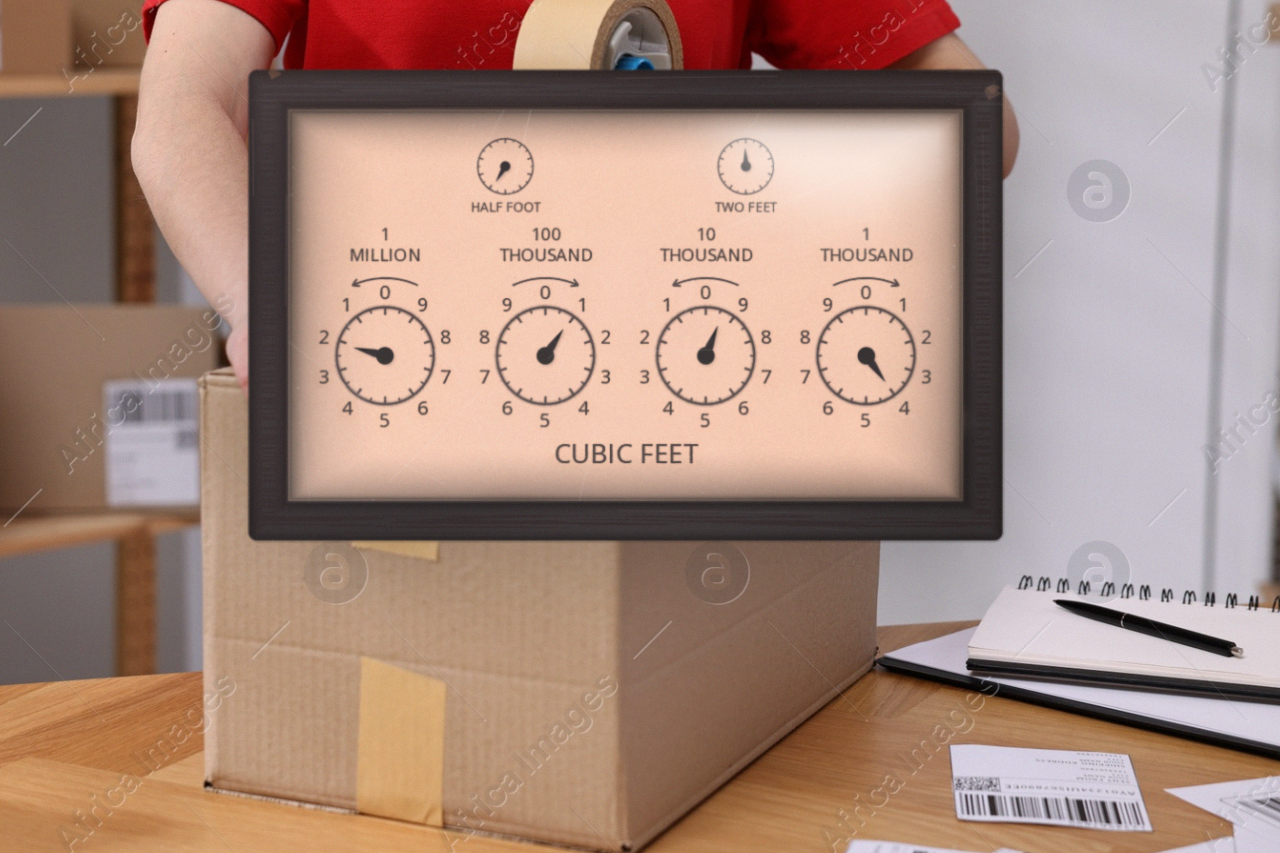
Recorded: 209400; ft³
